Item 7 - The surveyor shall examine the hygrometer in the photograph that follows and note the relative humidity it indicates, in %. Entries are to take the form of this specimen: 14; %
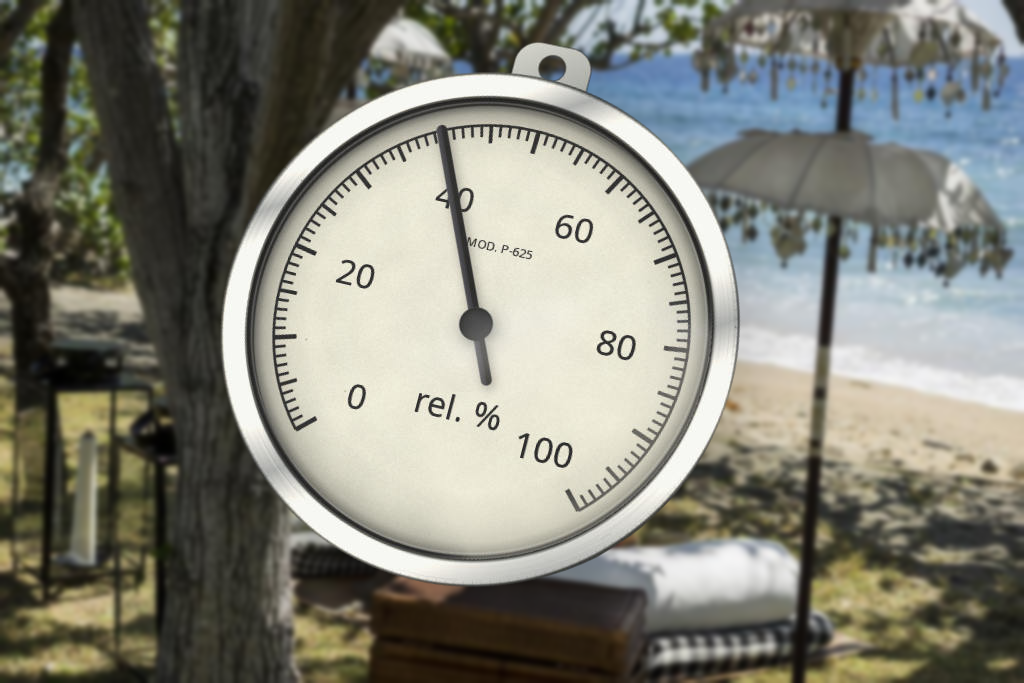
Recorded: 40; %
